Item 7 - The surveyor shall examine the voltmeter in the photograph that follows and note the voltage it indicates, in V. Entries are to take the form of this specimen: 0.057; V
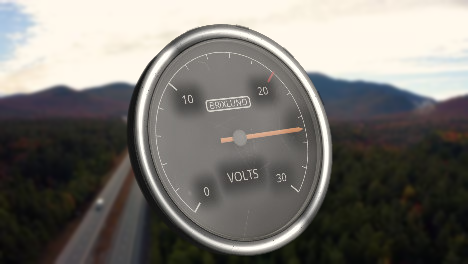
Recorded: 25; V
